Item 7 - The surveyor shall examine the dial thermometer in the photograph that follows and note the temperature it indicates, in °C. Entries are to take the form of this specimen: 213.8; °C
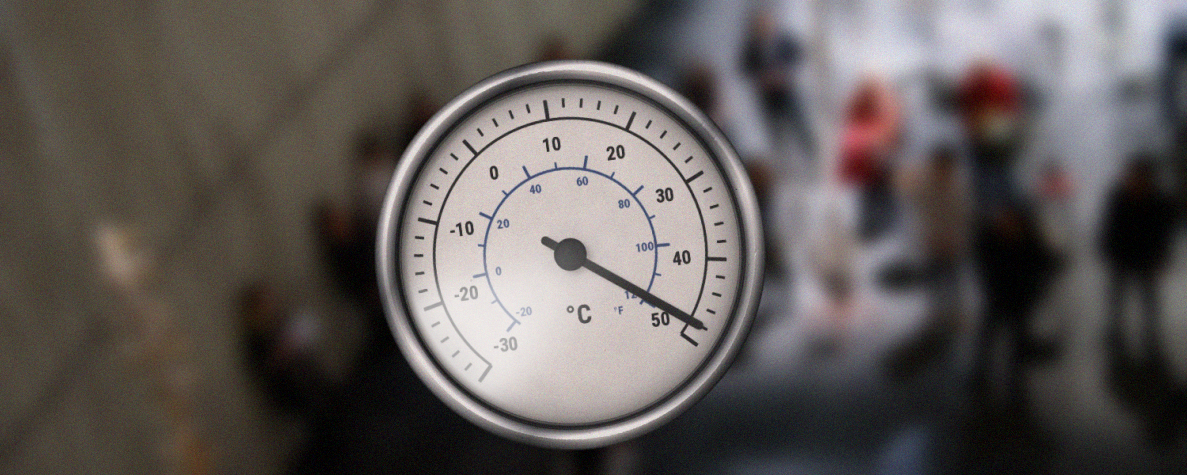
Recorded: 48; °C
